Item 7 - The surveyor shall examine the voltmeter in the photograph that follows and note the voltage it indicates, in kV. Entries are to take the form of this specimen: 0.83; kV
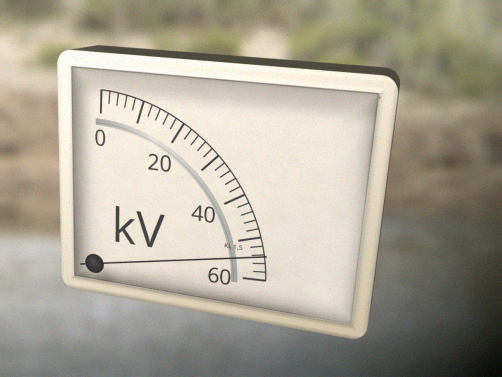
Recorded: 54; kV
